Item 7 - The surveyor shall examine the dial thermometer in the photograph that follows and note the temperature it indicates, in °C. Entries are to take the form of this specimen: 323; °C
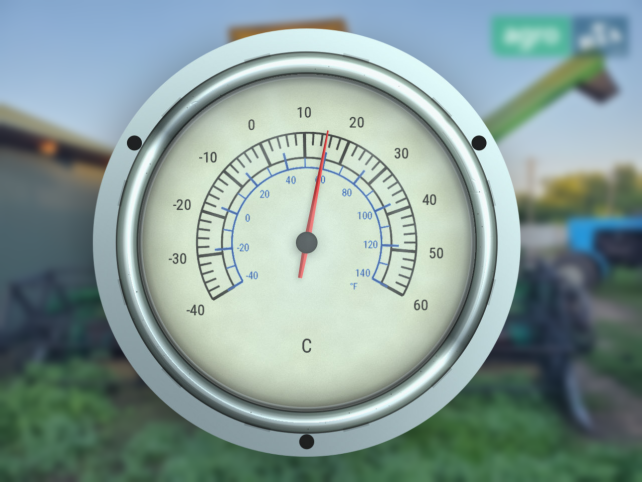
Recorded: 15; °C
